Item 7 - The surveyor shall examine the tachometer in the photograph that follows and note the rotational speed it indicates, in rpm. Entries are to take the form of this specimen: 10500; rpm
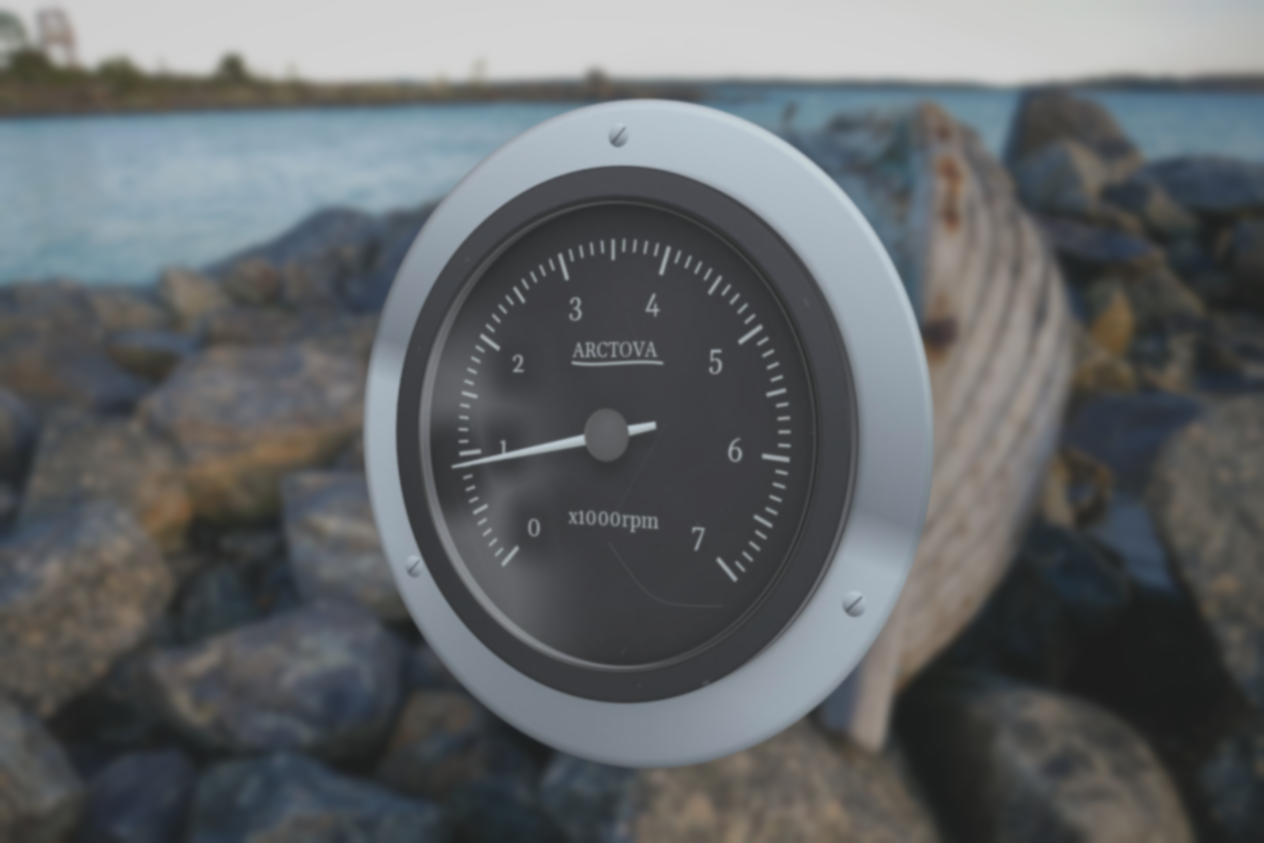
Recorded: 900; rpm
